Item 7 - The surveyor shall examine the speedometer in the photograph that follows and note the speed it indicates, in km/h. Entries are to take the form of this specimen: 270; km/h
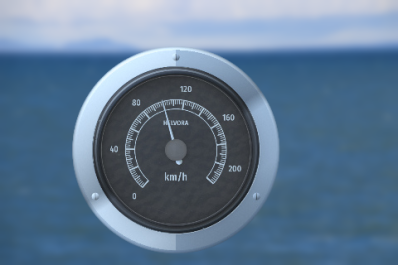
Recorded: 100; km/h
